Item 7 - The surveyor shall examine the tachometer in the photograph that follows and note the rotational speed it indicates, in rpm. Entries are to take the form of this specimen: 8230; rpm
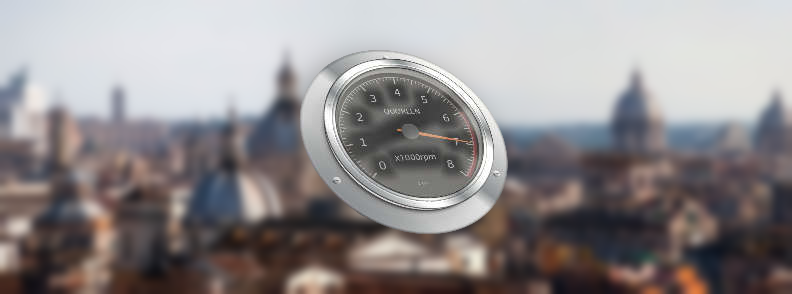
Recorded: 7000; rpm
